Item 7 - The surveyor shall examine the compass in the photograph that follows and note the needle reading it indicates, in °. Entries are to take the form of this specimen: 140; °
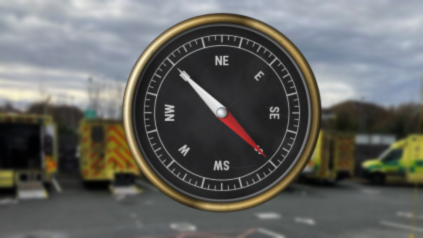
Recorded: 180; °
